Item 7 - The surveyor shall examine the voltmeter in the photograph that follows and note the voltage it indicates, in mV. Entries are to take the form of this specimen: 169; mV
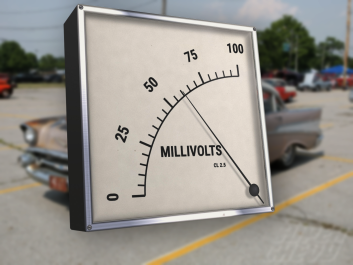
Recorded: 60; mV
